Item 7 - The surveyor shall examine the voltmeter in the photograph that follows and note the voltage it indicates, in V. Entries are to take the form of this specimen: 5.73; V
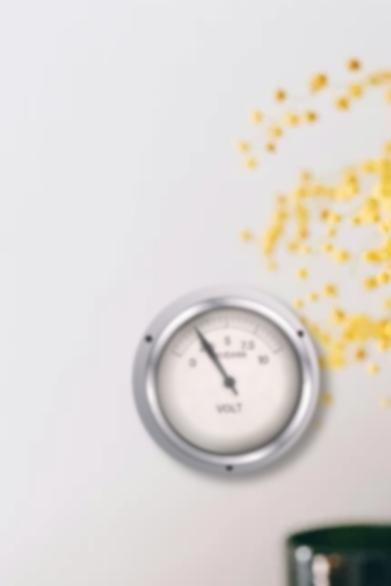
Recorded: 2.5; V
